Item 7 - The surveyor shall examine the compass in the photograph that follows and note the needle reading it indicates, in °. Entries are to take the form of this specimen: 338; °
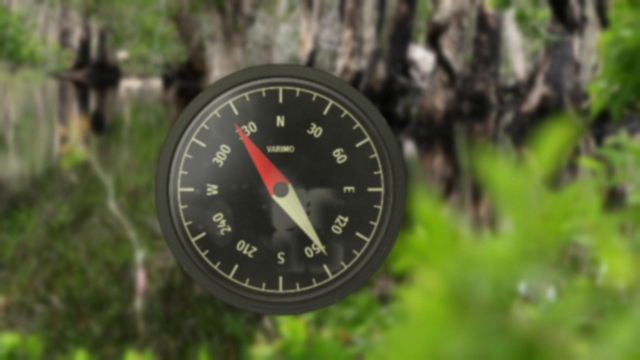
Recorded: 325; °
